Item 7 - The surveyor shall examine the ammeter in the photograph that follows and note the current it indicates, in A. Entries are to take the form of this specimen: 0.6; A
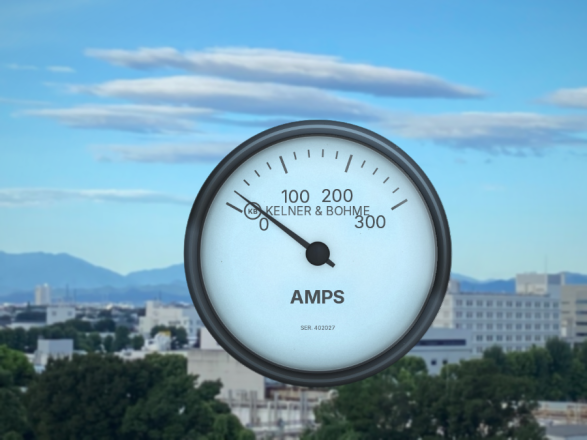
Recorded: 20; A
